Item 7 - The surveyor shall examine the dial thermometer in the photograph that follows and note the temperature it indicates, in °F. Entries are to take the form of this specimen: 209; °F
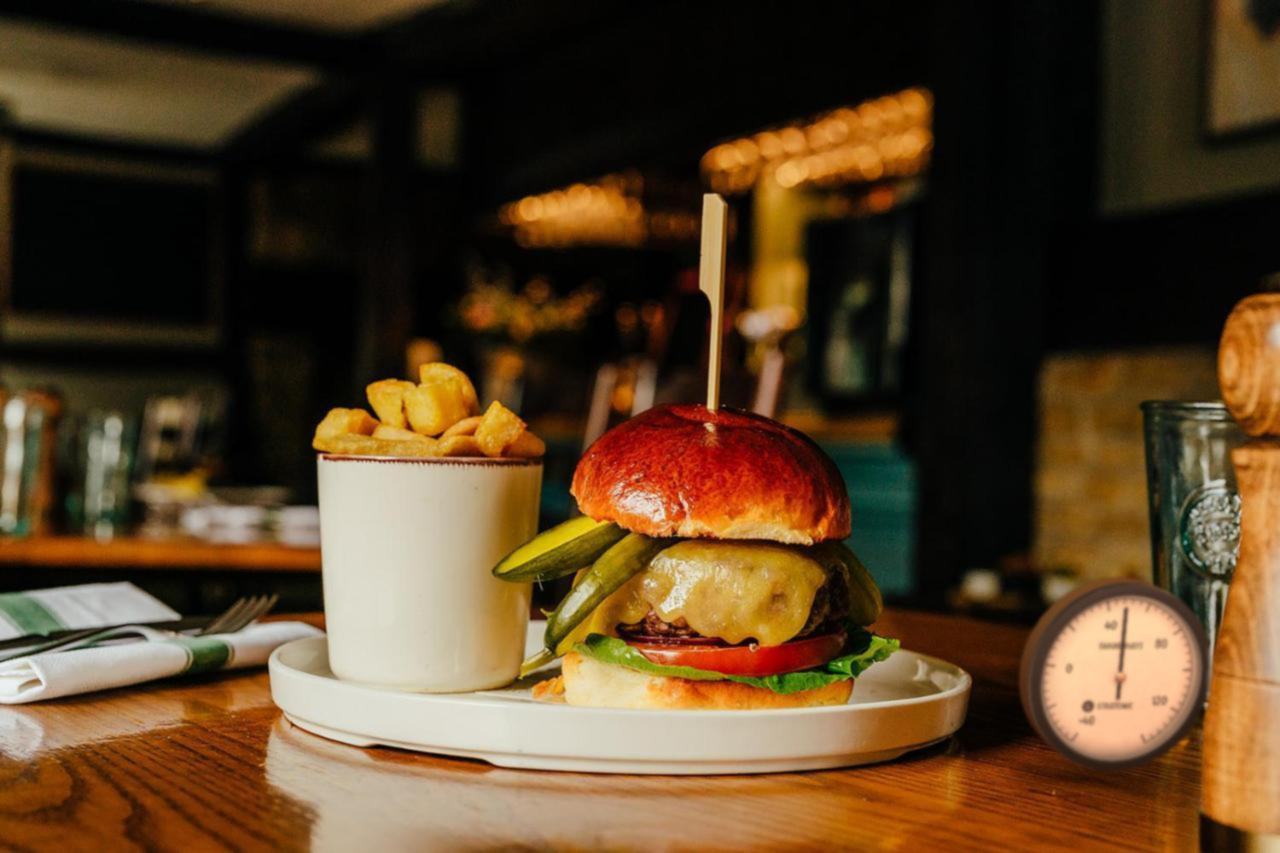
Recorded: 48; °F
